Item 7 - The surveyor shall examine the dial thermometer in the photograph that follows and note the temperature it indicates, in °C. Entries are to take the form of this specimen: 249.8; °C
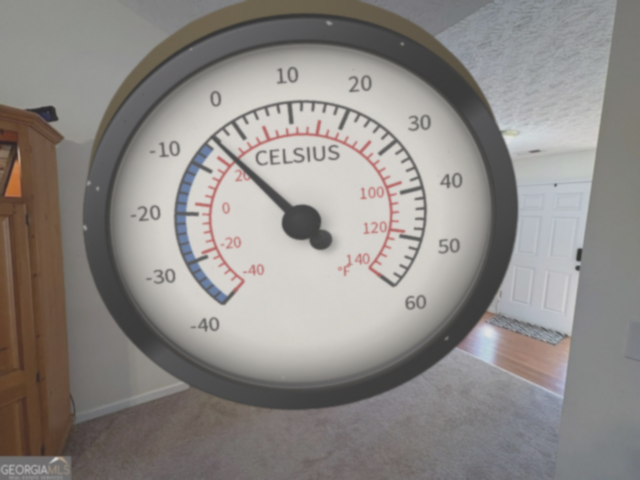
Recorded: -4; °C
